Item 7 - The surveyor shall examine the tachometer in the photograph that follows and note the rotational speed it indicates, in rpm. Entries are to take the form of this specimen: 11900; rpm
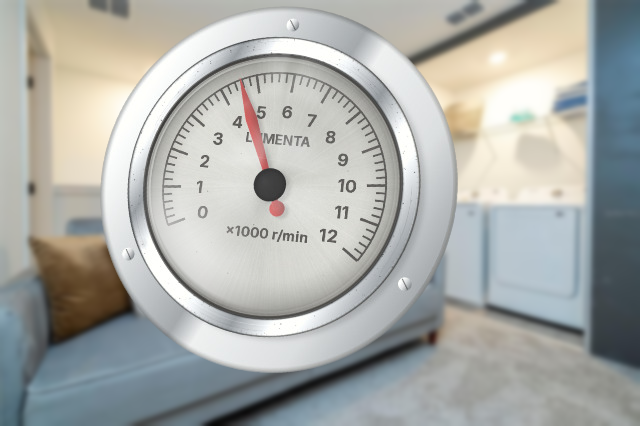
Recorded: 4600; rpm
